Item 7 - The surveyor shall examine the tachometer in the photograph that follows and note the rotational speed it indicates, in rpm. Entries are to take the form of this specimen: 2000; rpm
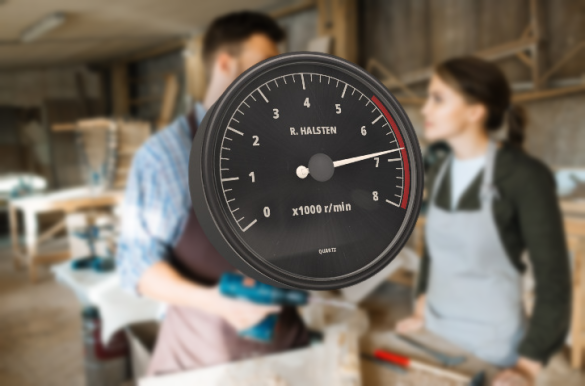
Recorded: 6800; rpm
